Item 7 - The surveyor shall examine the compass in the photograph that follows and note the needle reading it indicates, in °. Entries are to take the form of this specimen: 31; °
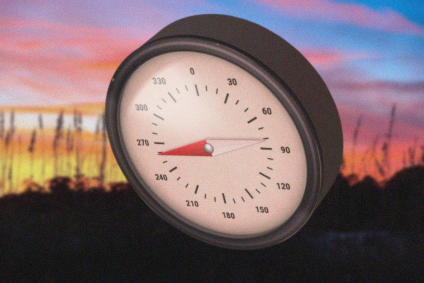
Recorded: 260; °
